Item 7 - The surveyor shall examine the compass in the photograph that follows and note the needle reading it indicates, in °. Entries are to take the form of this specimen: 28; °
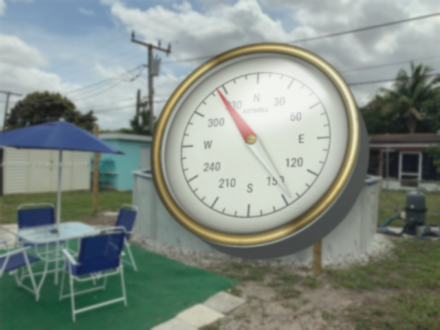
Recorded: 325; °
